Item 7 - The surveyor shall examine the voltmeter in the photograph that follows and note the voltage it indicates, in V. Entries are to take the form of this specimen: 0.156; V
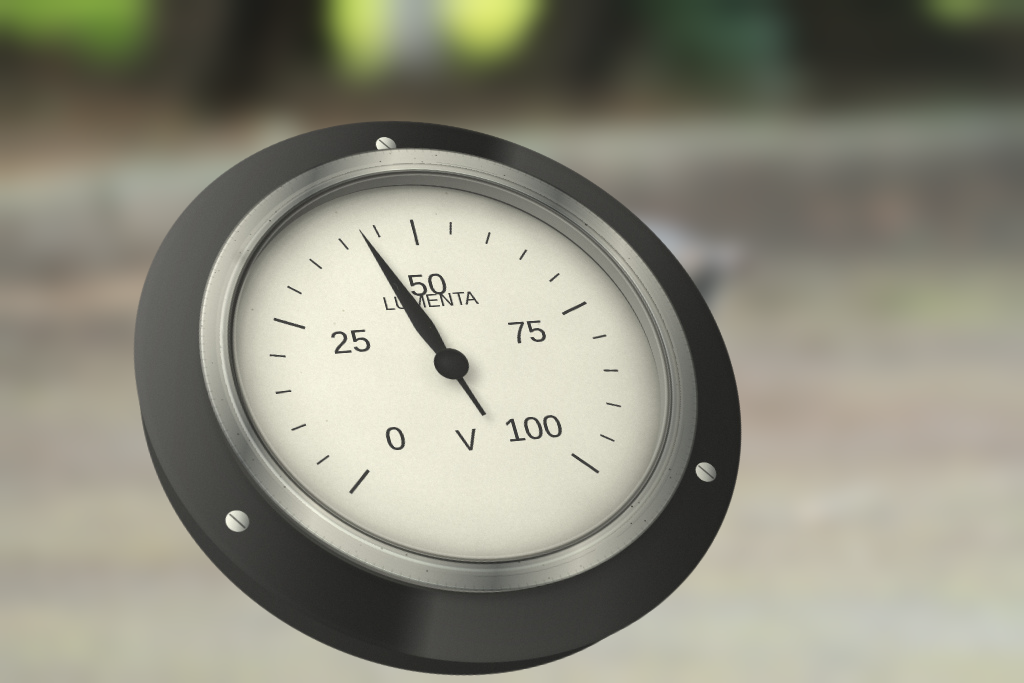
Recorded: 42.5; V
